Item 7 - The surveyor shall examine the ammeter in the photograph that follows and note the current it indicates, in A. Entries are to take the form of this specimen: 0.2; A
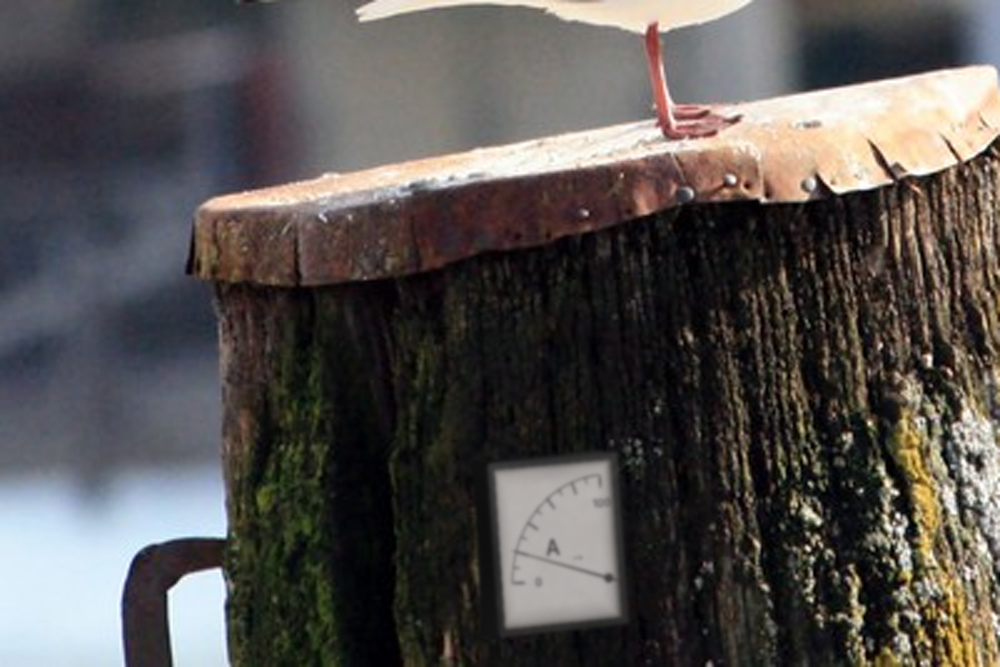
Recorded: 20; A
